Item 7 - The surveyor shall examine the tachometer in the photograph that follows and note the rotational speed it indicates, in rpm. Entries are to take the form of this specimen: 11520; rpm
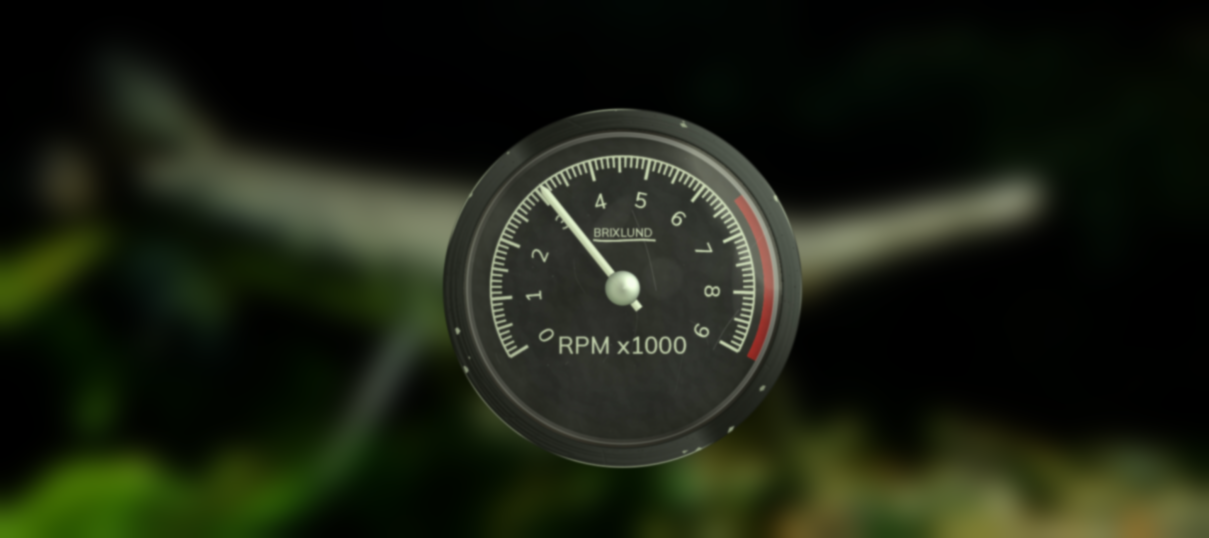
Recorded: 3100; rpm
